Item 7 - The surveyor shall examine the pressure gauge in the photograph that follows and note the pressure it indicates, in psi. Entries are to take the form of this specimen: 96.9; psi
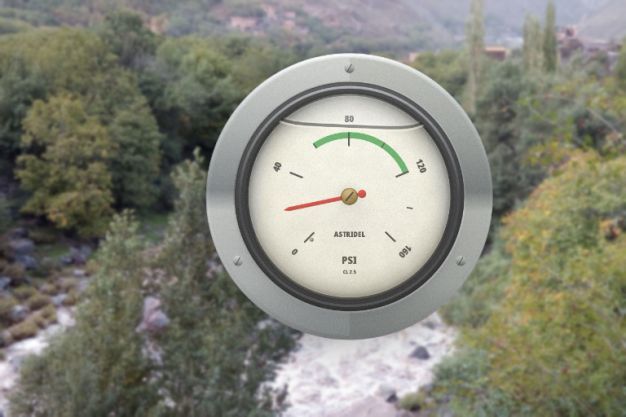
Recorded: 20; psi
